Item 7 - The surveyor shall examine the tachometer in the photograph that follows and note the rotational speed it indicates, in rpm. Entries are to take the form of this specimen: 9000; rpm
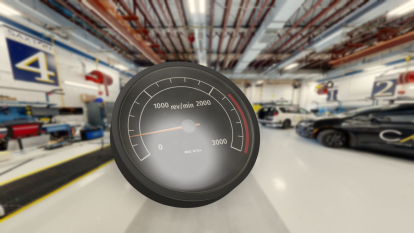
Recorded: 300; rpm
